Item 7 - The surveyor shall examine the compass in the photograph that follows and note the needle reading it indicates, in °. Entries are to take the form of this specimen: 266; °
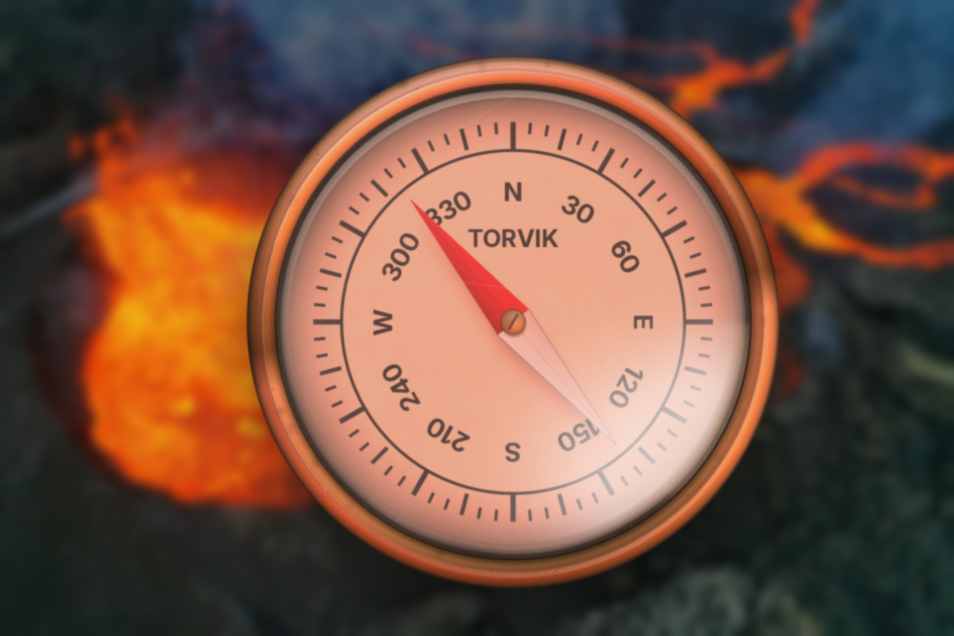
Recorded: 320; °
